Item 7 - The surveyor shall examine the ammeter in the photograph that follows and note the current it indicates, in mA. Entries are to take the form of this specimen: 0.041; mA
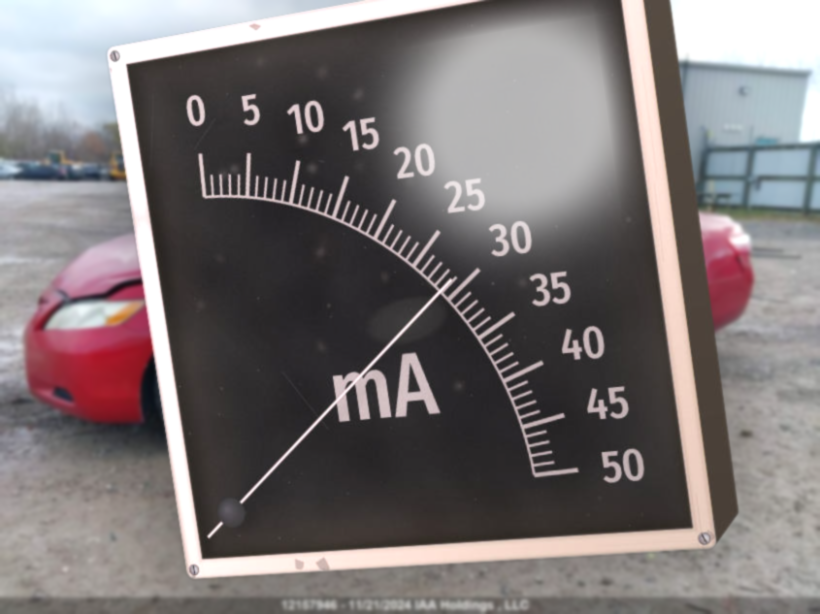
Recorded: 29; mA
